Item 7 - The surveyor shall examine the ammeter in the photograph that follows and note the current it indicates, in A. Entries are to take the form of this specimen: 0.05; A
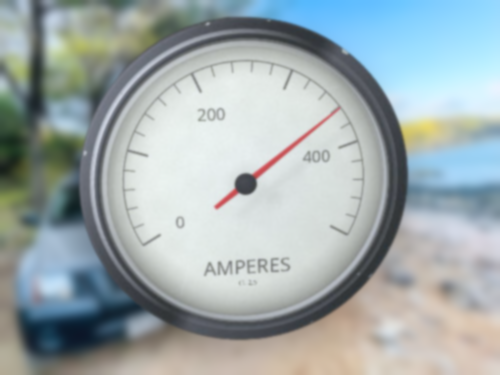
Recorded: 360; A
